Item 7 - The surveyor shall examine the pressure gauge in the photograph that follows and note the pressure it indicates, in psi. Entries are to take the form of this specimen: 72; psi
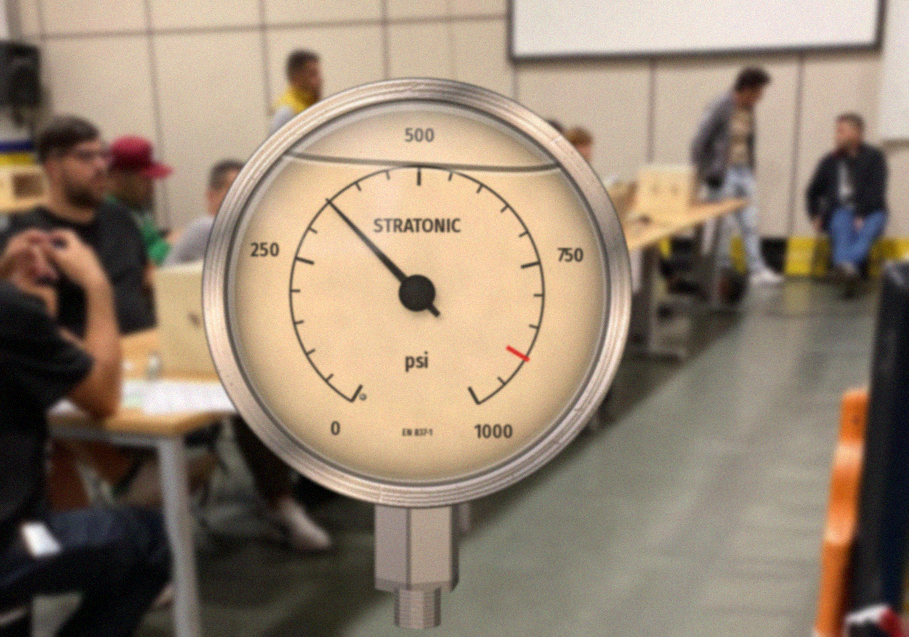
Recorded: 350; psi
